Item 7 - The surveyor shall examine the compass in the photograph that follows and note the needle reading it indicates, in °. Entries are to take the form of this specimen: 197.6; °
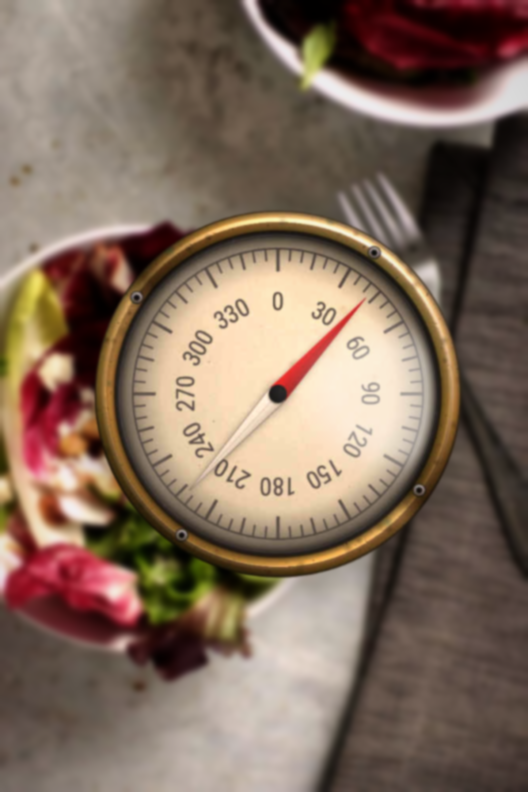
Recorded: 42.5; °
